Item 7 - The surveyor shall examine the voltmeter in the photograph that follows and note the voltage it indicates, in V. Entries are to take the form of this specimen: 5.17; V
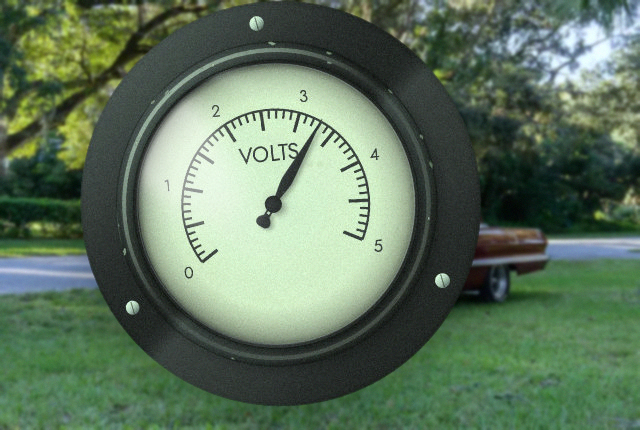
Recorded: 3.3; V
